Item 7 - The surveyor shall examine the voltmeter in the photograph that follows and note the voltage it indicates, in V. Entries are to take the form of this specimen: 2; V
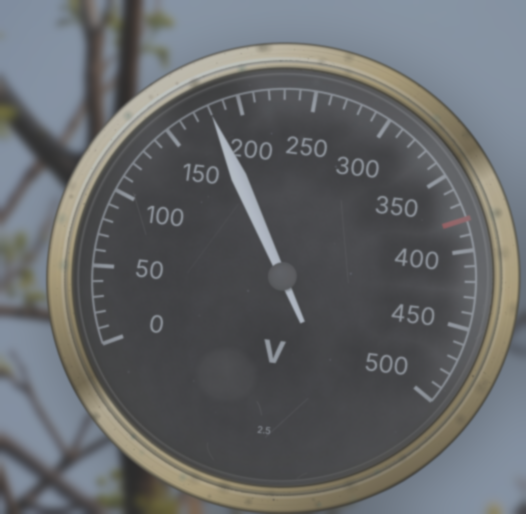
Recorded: 180; V
